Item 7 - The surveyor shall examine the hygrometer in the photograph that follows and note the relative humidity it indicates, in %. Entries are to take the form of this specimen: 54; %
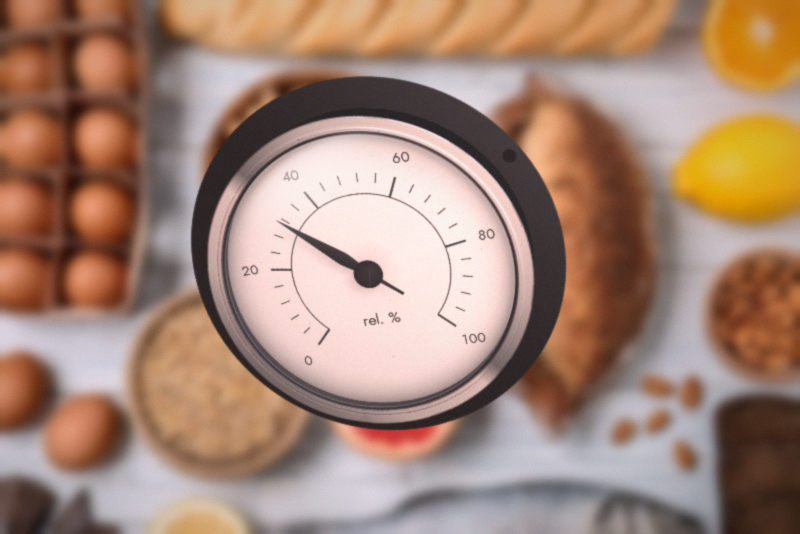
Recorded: 32; %
